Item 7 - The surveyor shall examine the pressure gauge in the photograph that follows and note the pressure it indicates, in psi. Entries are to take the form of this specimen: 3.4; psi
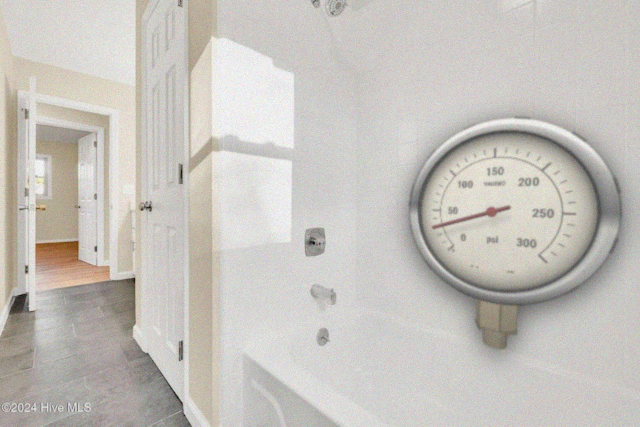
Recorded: 30; psi
